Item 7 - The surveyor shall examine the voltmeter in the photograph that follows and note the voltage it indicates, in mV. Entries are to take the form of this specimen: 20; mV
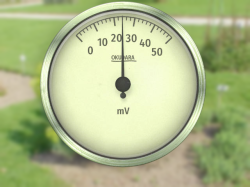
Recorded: 24; mV
